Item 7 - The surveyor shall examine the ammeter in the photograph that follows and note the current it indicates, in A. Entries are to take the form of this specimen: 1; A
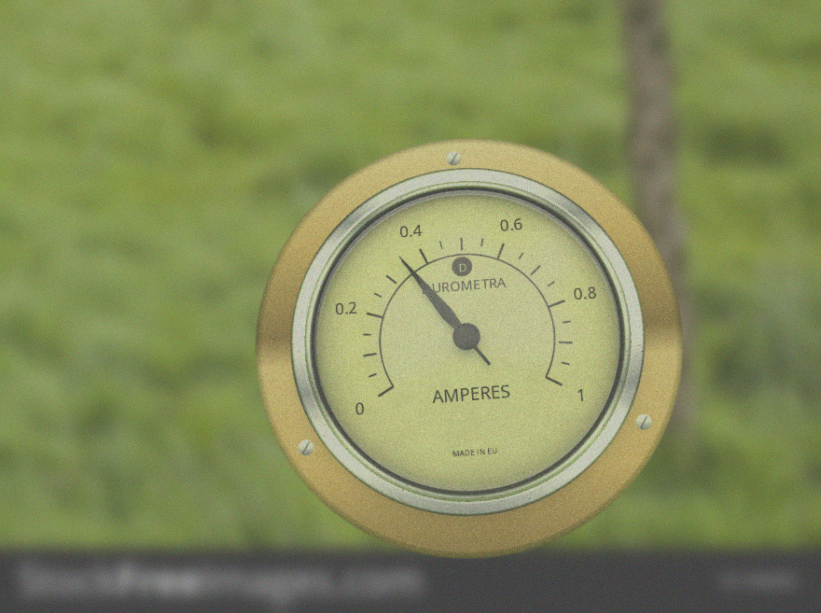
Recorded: 0.35; A
